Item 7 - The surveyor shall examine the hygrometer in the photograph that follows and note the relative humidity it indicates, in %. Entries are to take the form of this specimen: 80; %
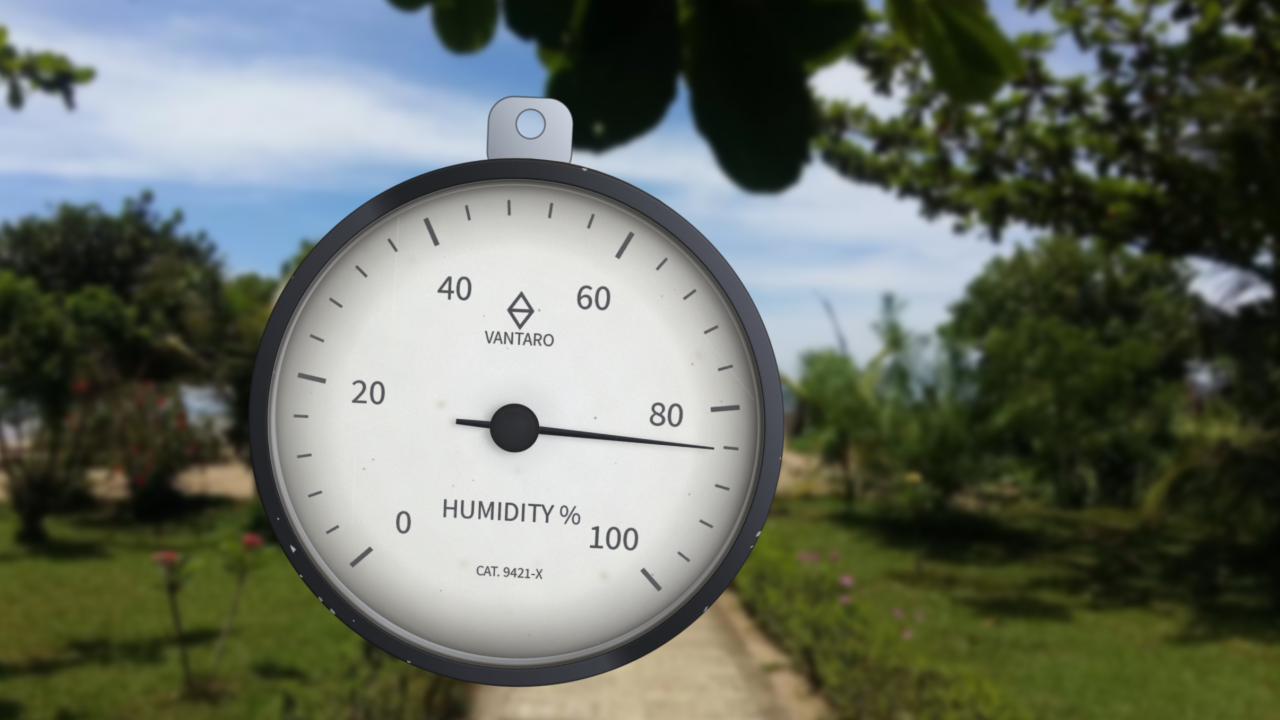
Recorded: 84; %
